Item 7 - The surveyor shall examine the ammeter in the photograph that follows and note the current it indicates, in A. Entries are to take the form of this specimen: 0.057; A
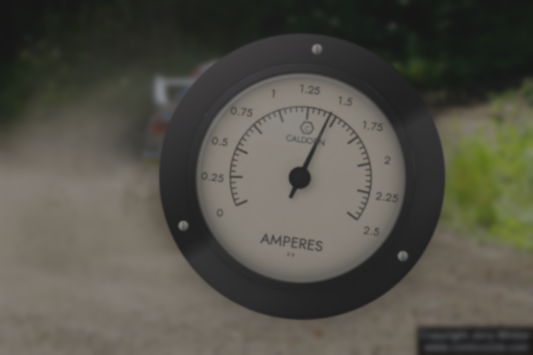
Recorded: 1.45; A
